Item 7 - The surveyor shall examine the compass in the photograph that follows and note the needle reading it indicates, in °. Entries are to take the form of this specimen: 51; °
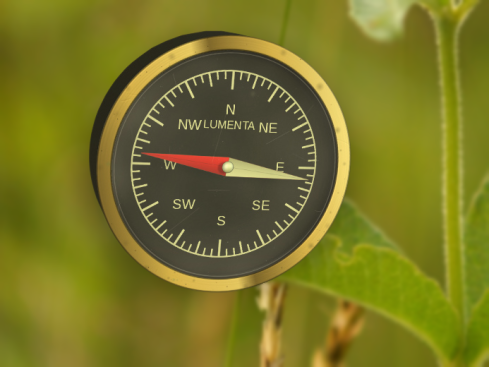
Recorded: 277.5; °
